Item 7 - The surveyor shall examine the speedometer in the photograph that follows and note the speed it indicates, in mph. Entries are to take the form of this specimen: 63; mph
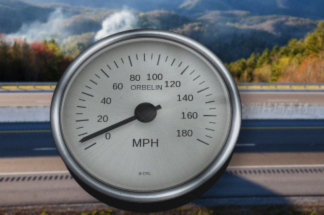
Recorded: 5; mph
